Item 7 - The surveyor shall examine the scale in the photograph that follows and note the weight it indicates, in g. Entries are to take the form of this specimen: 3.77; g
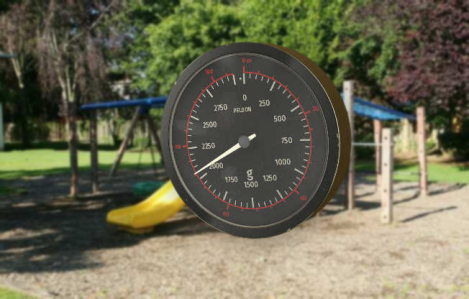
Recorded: 2050; g
